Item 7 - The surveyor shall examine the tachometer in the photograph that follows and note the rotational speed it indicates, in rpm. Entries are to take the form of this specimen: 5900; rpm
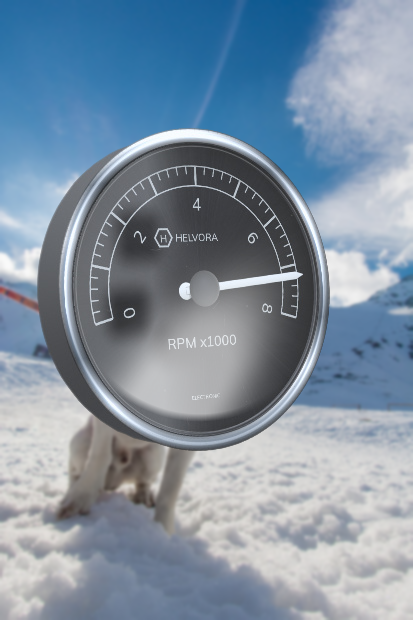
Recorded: 7200; rpm
